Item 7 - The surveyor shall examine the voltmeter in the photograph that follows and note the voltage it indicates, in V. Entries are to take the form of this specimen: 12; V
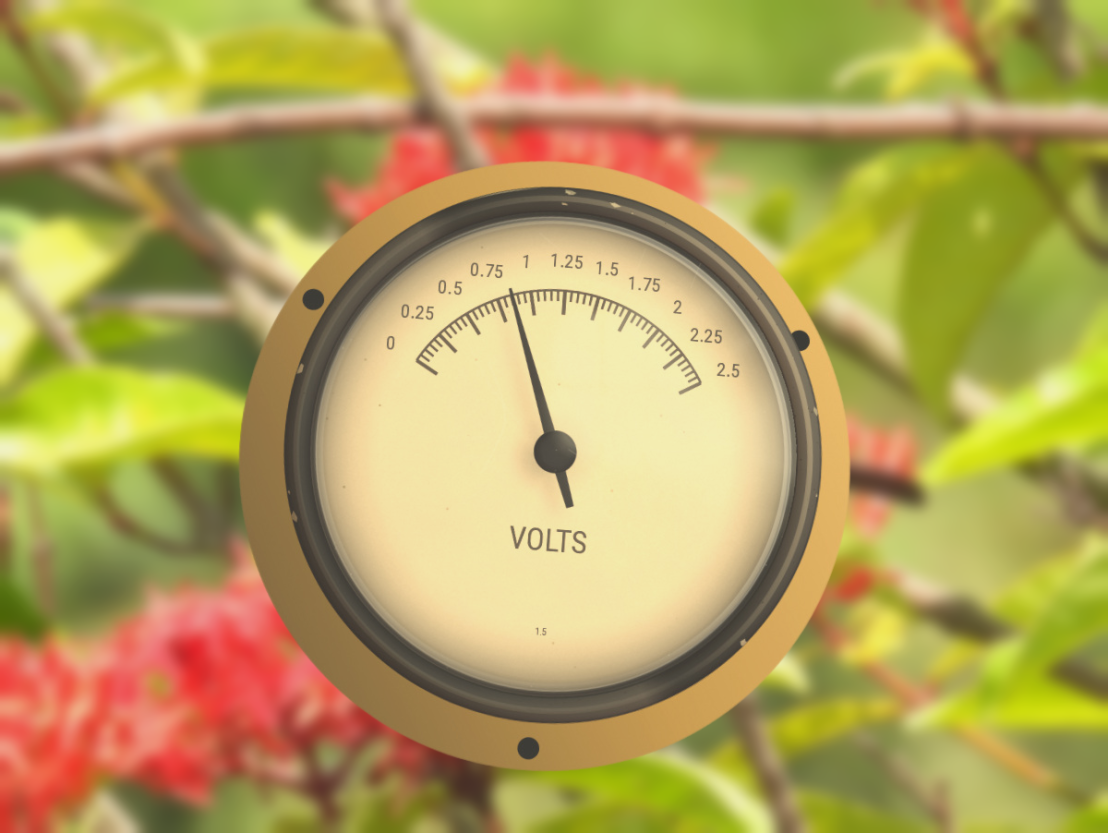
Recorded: 0.85; V
